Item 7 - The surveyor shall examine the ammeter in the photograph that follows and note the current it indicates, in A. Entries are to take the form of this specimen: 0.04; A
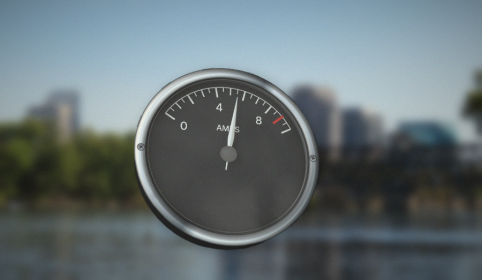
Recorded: 5.5; A
